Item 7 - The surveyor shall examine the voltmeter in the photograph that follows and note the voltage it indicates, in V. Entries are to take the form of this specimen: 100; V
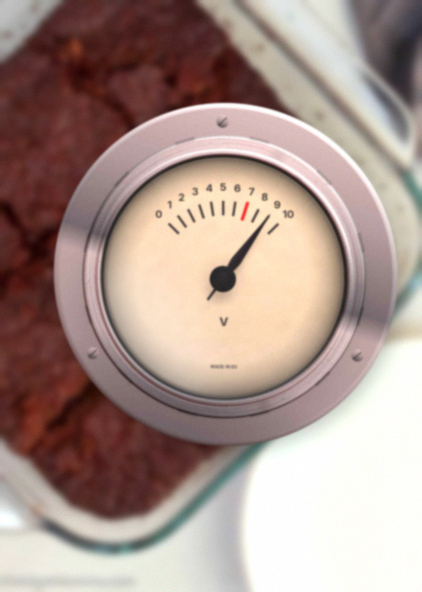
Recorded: 9; V
